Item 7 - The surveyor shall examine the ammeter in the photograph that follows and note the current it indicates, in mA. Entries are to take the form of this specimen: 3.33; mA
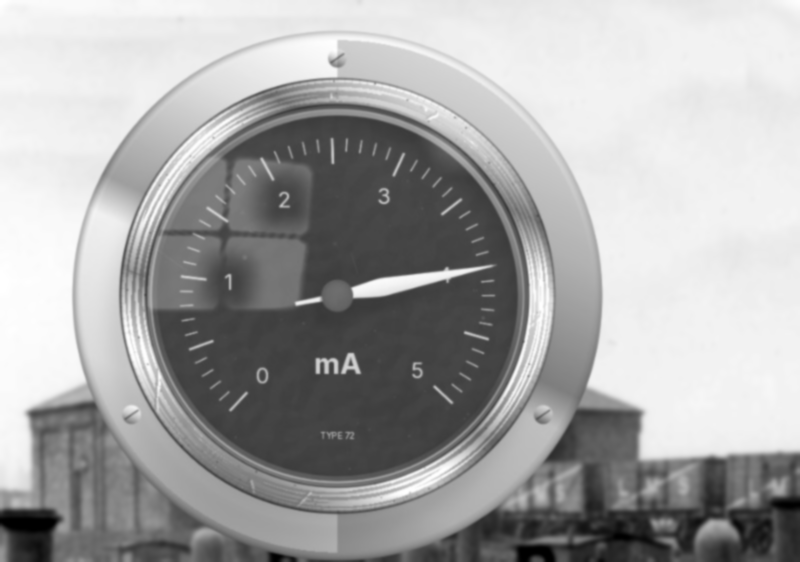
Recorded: 4; mA
